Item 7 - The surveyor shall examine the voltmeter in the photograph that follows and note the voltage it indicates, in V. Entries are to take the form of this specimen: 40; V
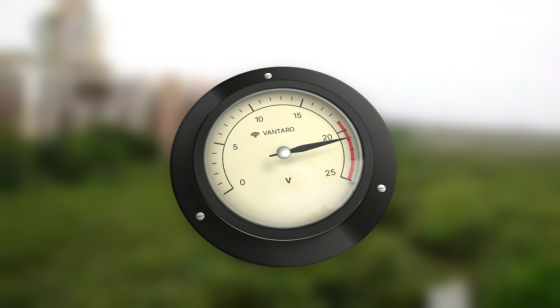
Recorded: 21; V
